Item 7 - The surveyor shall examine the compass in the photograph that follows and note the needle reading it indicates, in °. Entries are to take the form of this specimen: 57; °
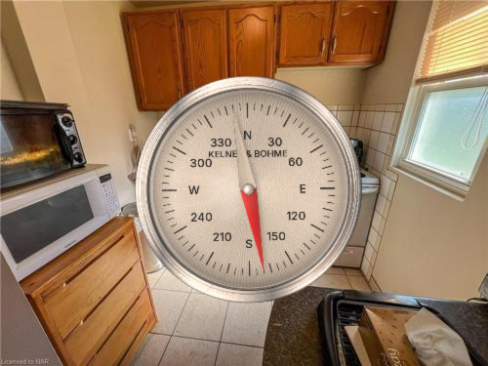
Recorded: 170; °
